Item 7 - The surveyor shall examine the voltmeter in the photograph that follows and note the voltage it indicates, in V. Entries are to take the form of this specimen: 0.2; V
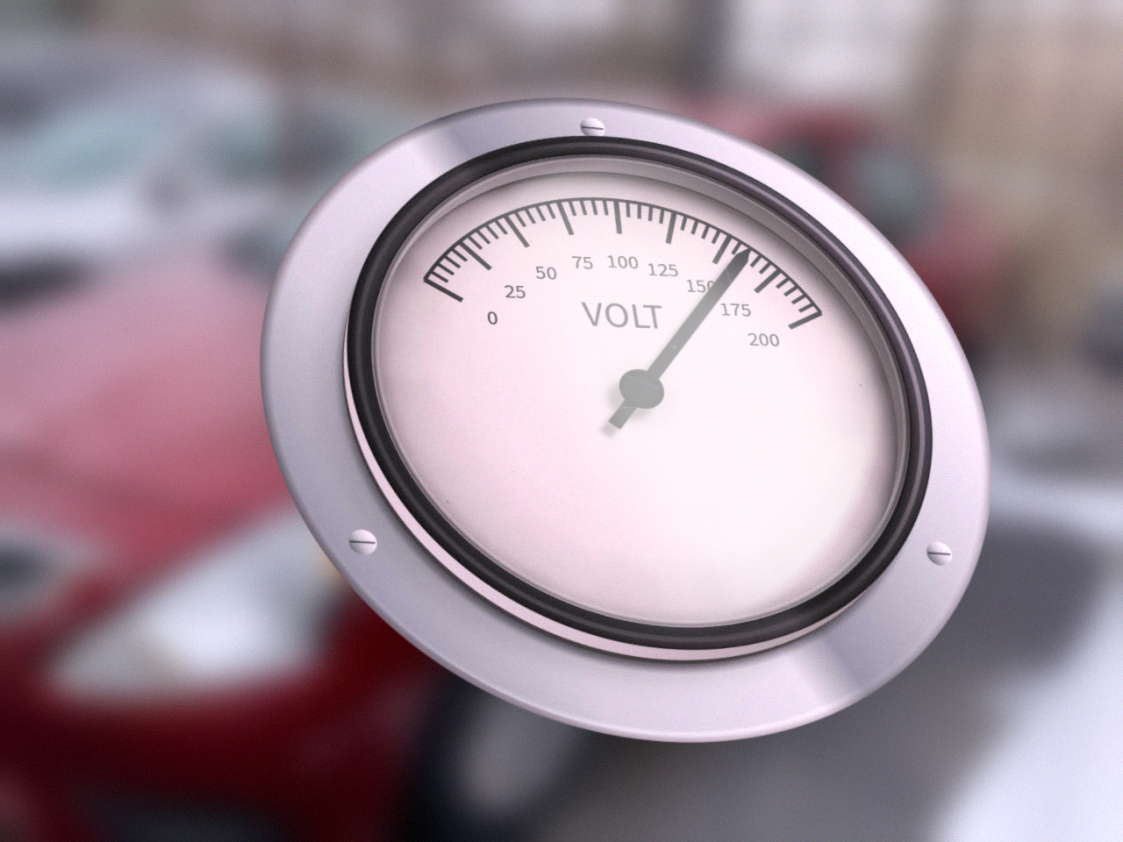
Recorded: 160; V
